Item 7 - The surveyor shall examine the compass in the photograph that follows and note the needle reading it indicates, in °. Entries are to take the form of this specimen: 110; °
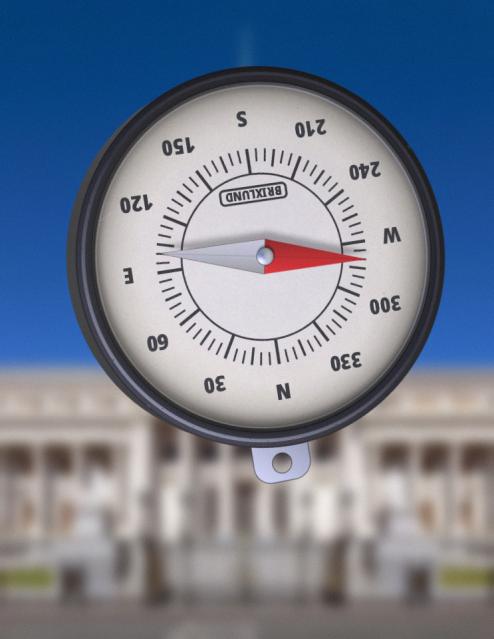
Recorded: 280; °
